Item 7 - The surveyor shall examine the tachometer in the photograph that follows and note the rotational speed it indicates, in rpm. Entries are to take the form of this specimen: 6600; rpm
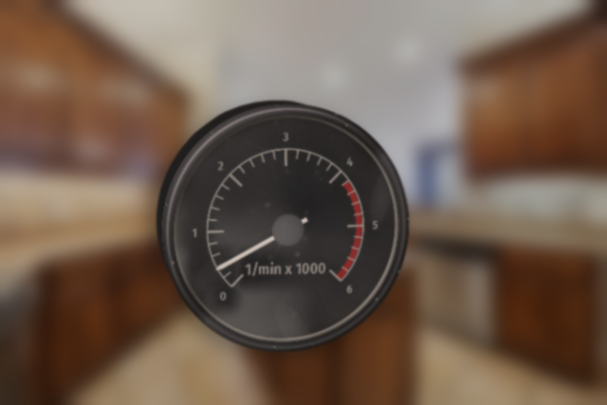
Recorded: 400; rpm
